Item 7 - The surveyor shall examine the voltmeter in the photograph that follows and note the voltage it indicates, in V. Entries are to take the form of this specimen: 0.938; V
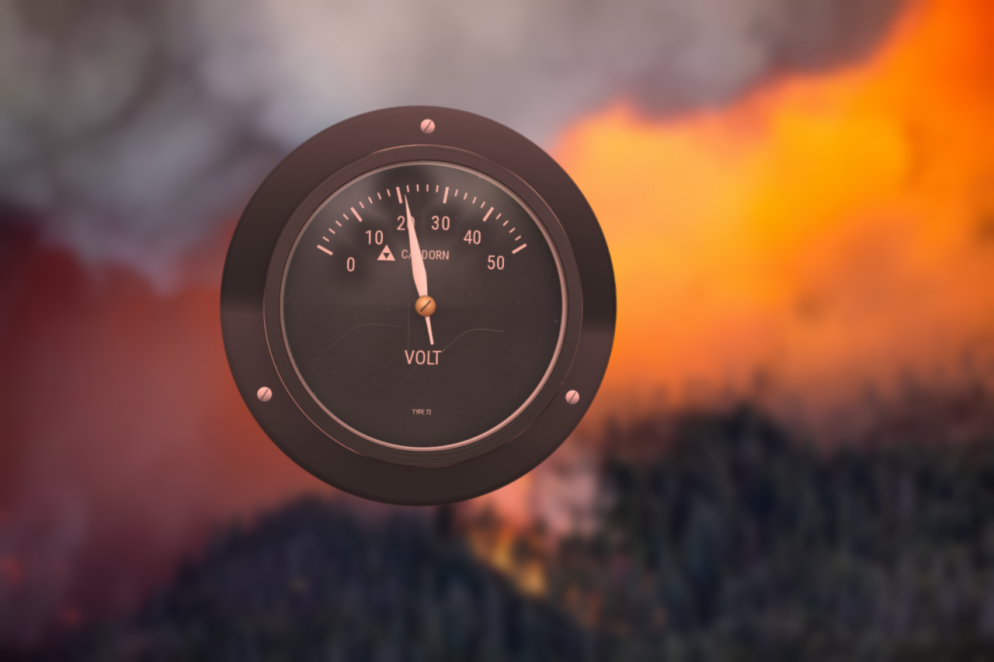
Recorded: 21; V
